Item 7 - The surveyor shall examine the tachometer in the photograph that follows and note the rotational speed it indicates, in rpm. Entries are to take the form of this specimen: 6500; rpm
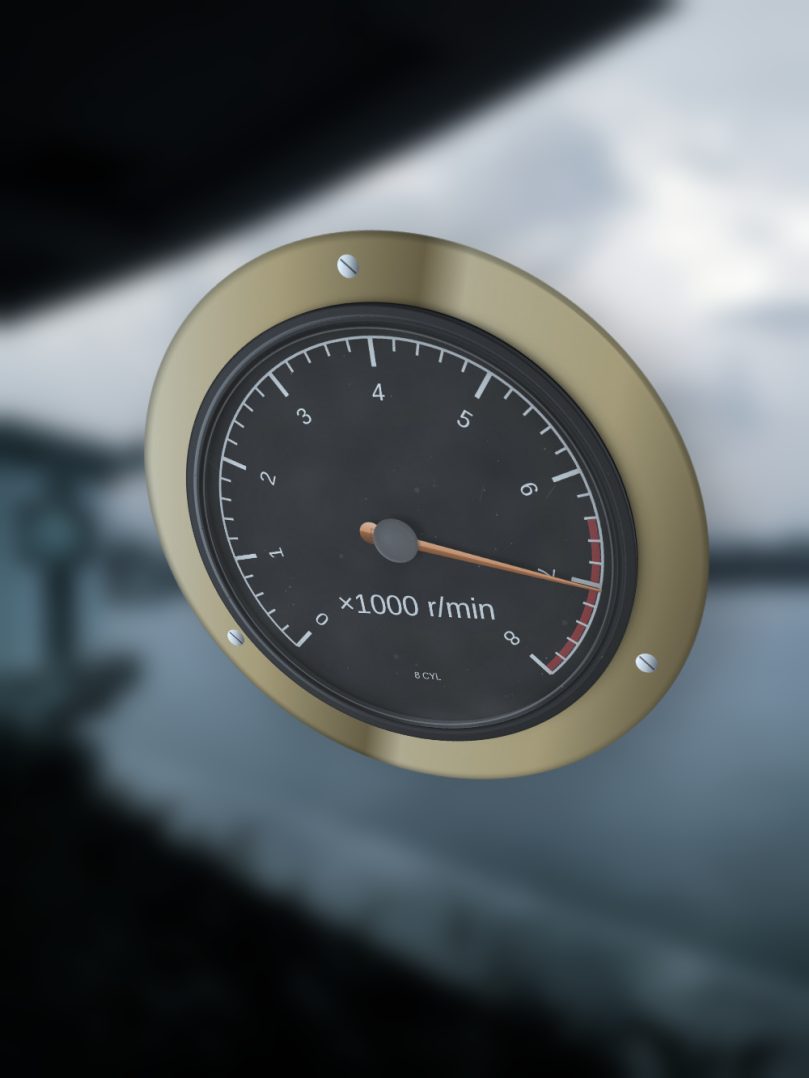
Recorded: 7000; rpm
